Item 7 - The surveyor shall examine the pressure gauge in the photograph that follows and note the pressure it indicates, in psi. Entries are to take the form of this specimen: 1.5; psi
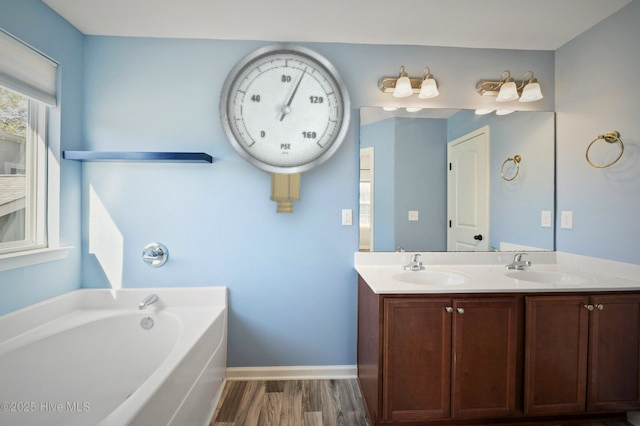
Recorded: 95; psi
